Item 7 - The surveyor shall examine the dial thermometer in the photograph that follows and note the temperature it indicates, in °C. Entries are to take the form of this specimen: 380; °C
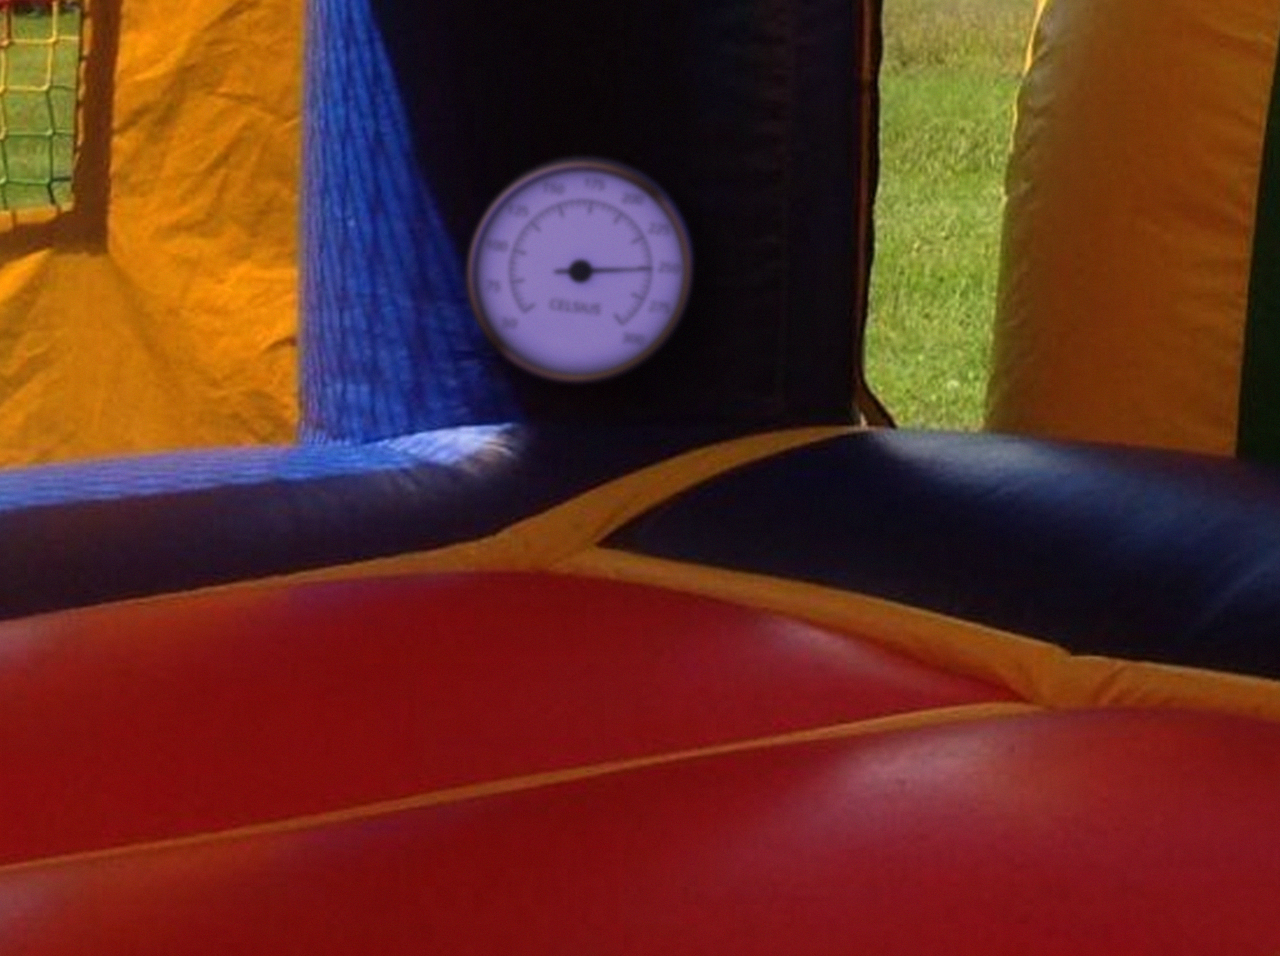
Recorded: 250; °C
